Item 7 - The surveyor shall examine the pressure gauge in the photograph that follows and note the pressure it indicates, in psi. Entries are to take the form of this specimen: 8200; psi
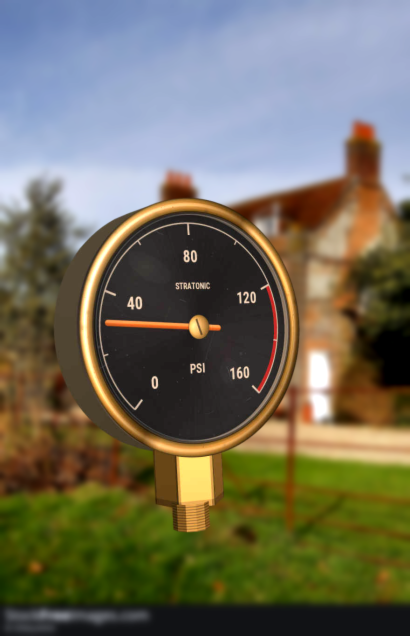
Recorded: 30; psi
